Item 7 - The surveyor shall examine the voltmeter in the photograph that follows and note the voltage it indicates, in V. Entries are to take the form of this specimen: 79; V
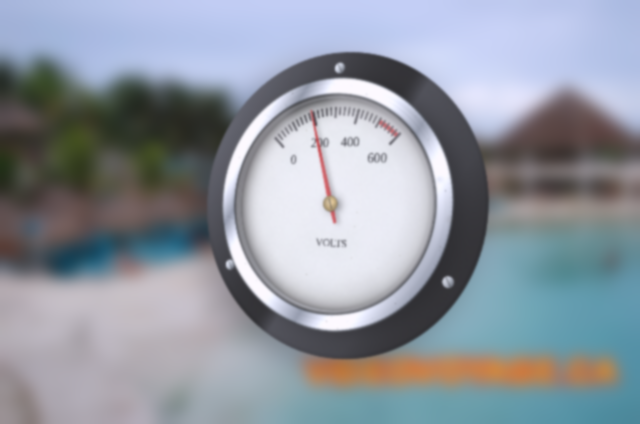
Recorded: 200; V
